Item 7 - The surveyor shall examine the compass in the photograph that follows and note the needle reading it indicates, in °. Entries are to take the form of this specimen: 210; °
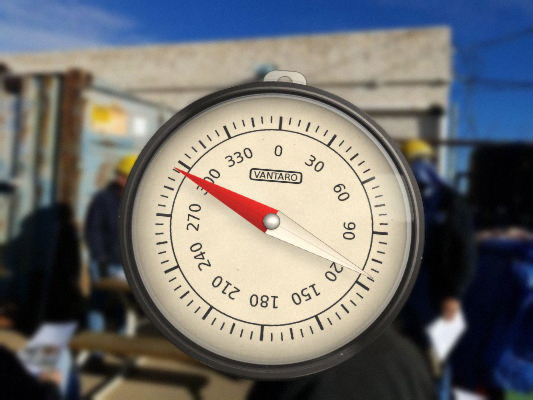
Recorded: 295; °
